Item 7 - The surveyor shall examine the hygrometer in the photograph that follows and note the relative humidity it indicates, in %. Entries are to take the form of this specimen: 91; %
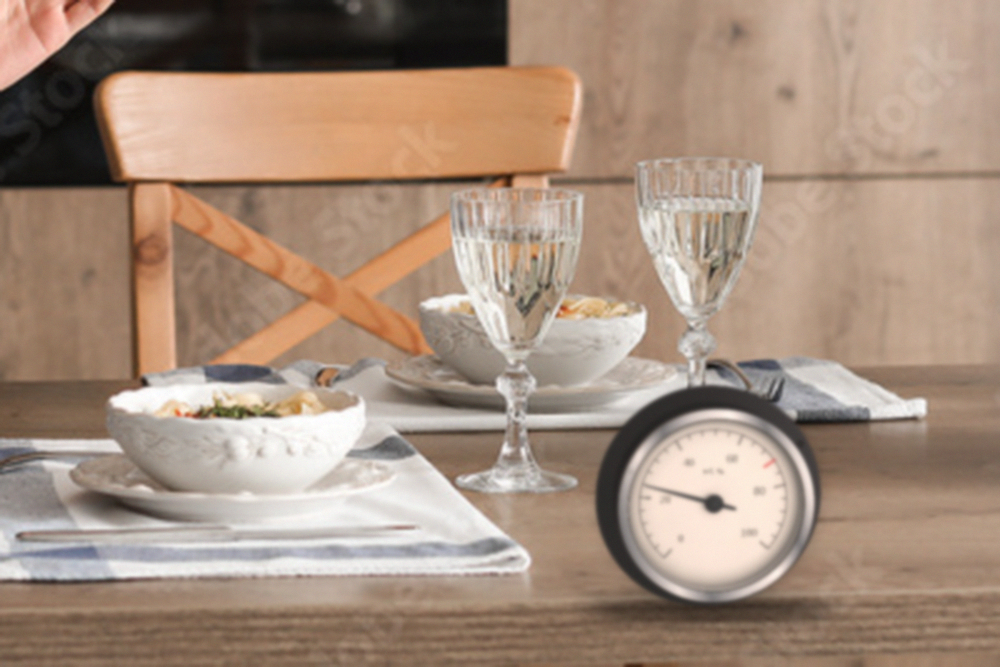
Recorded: 24; %
